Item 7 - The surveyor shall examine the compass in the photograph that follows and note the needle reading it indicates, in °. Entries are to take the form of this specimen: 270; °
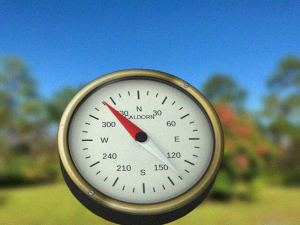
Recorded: 320; °
